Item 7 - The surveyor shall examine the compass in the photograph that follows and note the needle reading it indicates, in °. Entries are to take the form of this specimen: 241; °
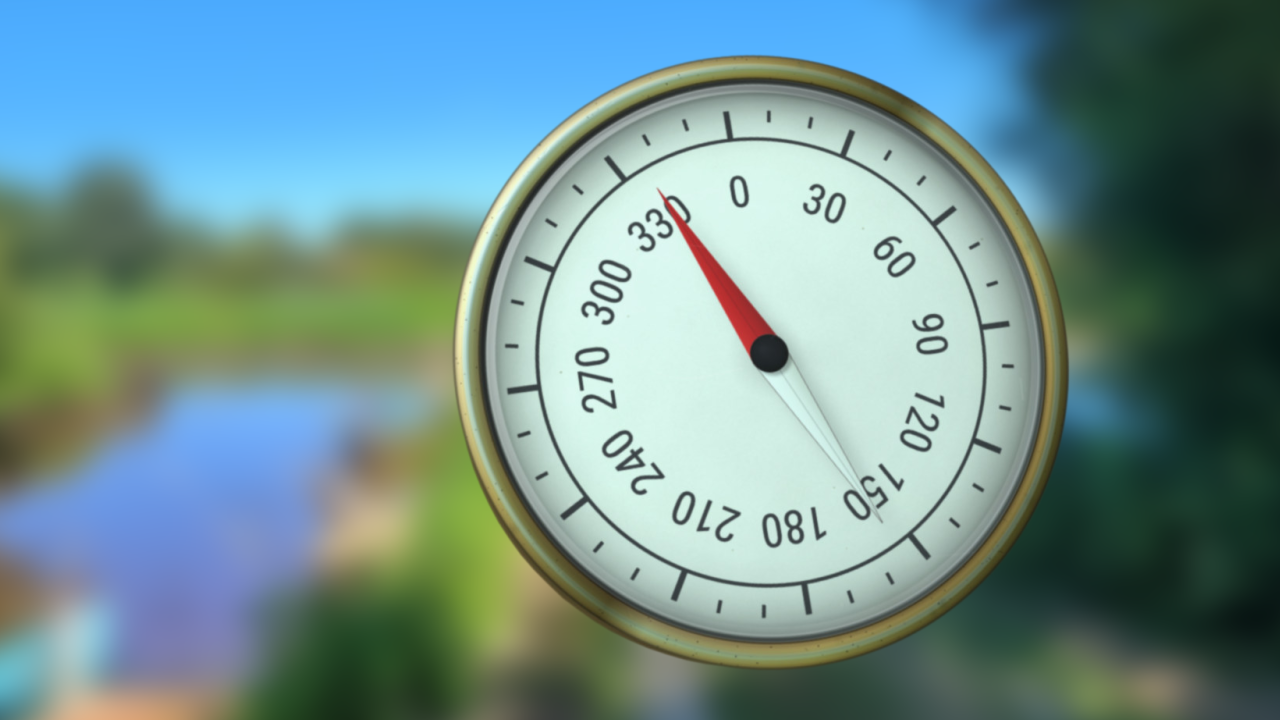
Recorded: 335; °
